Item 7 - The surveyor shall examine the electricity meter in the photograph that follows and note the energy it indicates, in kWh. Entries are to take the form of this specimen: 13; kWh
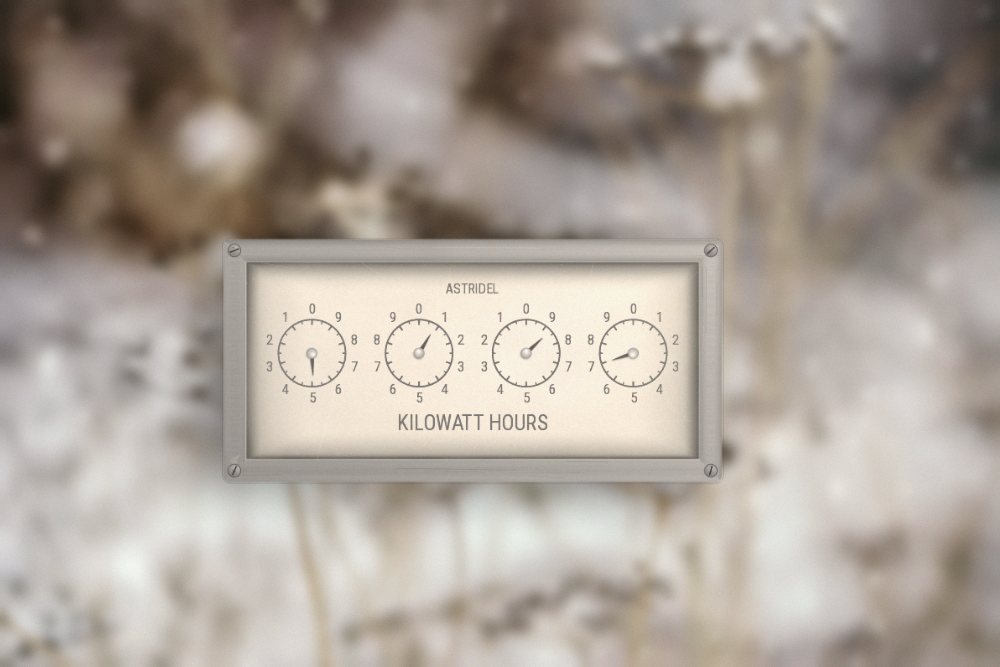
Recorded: 5087; kWh
